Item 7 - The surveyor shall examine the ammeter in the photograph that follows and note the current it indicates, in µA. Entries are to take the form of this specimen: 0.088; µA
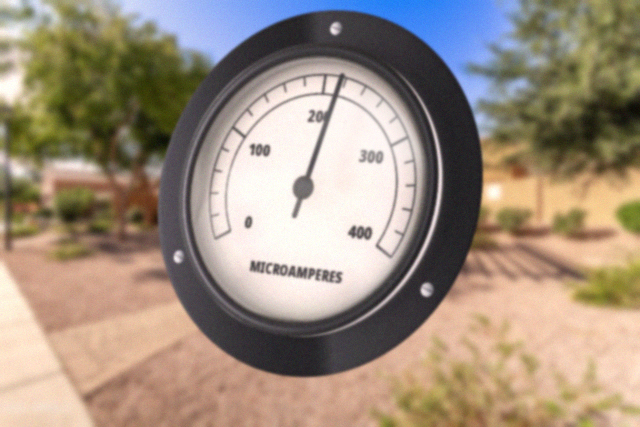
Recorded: 220; µA
